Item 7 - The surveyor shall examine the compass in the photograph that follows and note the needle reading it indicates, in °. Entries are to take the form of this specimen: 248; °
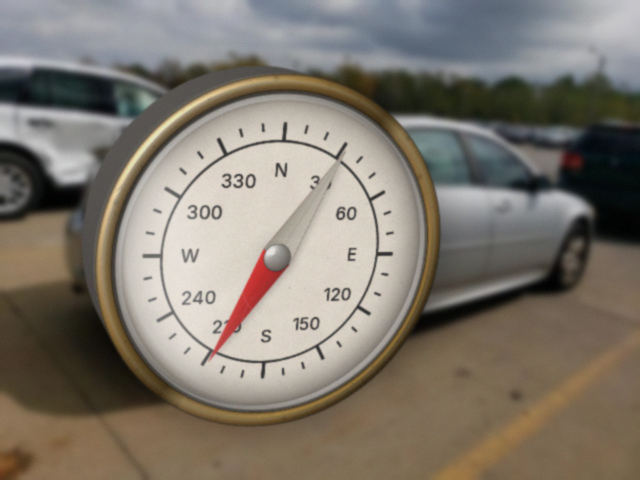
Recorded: 210; °
